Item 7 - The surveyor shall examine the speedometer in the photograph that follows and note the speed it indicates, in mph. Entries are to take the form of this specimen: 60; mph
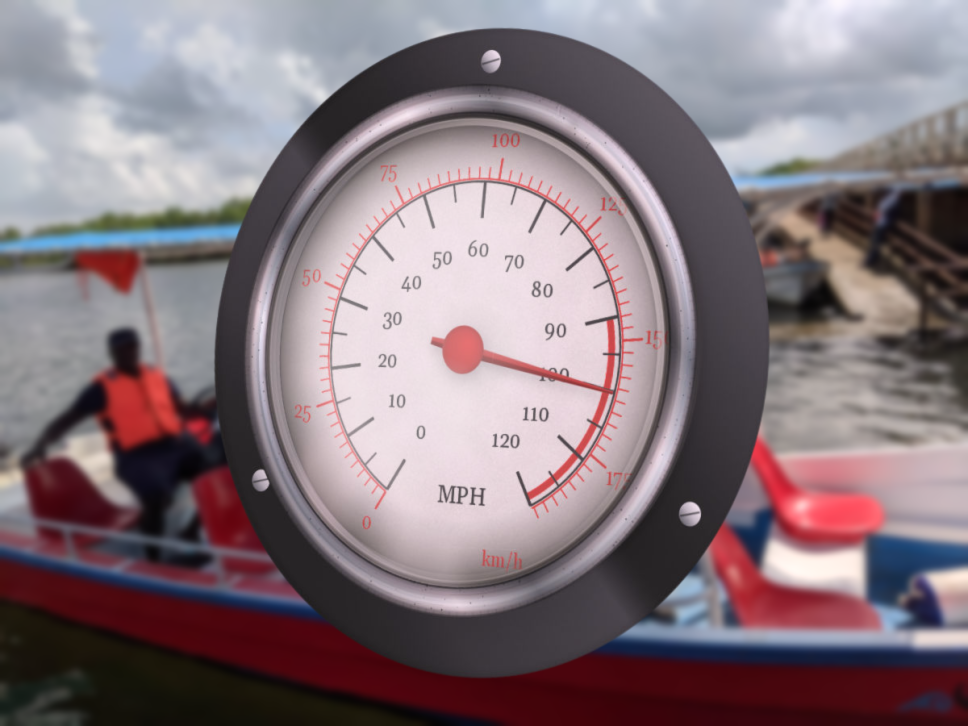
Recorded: 100; mph
